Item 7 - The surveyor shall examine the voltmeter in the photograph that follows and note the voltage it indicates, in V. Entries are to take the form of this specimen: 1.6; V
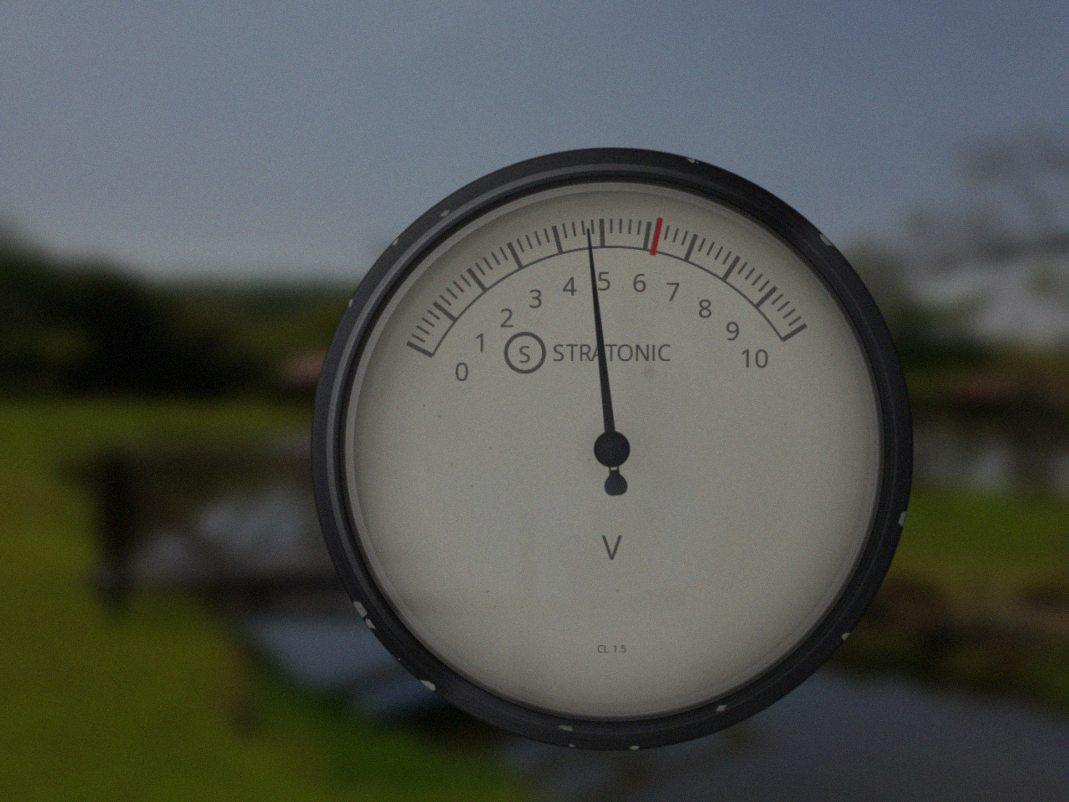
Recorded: 4.7; V
